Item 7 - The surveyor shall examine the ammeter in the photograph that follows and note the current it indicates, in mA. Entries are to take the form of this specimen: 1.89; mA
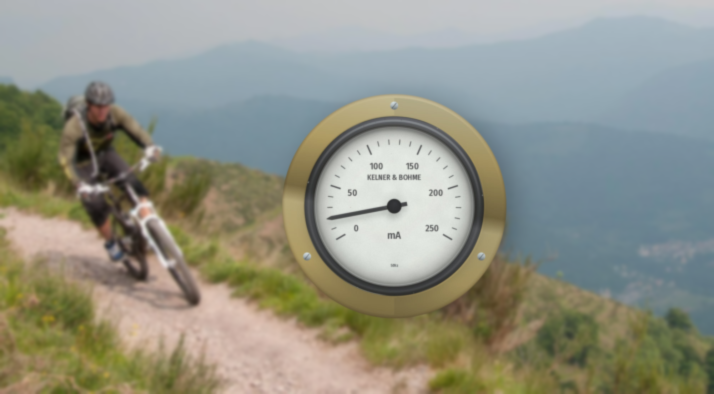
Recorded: 20; mA
